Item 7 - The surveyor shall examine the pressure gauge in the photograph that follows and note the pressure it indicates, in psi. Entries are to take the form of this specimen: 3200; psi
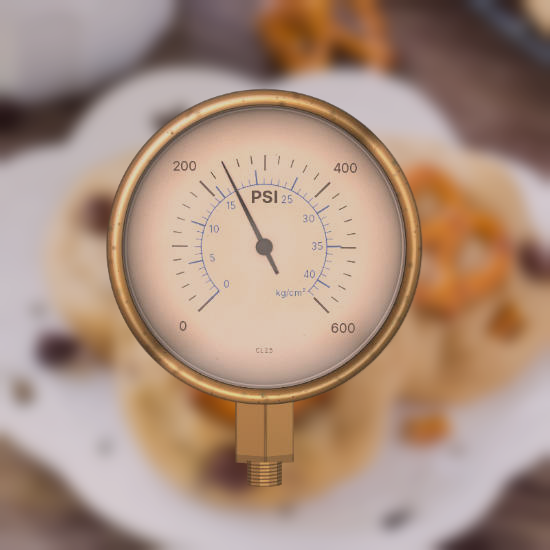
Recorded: 240; psi
